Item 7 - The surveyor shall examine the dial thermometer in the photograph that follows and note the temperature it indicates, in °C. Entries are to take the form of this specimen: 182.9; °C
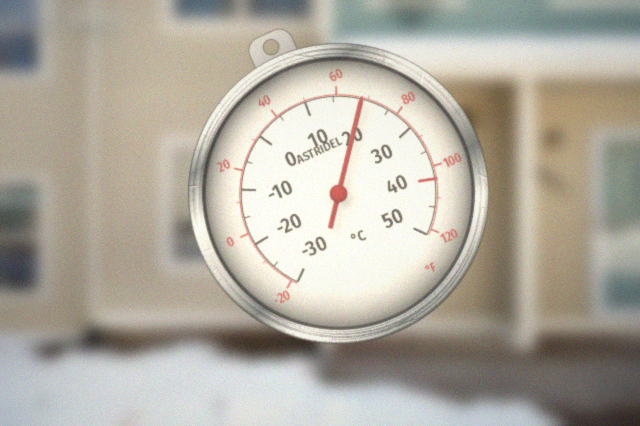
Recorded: 20; °C
